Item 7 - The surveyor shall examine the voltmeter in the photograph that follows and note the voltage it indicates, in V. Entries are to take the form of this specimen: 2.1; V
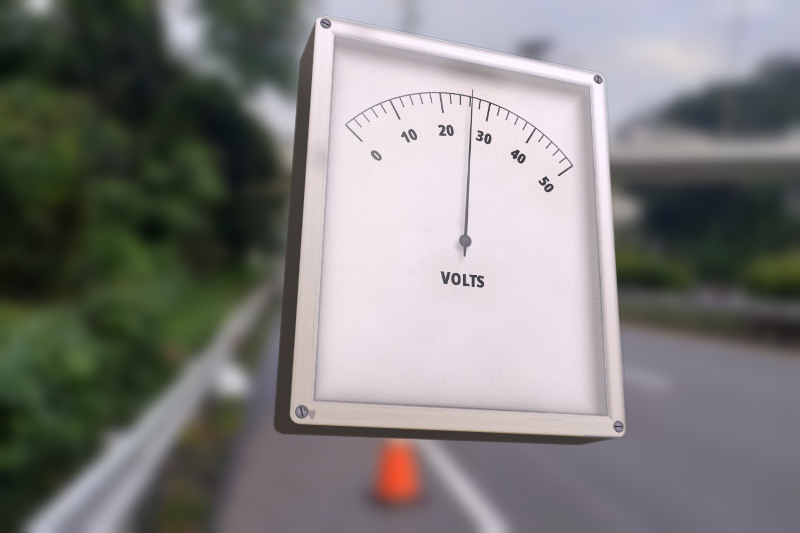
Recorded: 26; V
